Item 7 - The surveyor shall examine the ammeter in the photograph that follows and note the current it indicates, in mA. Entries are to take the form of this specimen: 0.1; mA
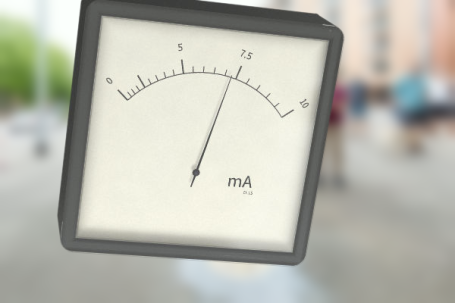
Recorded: 7.25; mA
